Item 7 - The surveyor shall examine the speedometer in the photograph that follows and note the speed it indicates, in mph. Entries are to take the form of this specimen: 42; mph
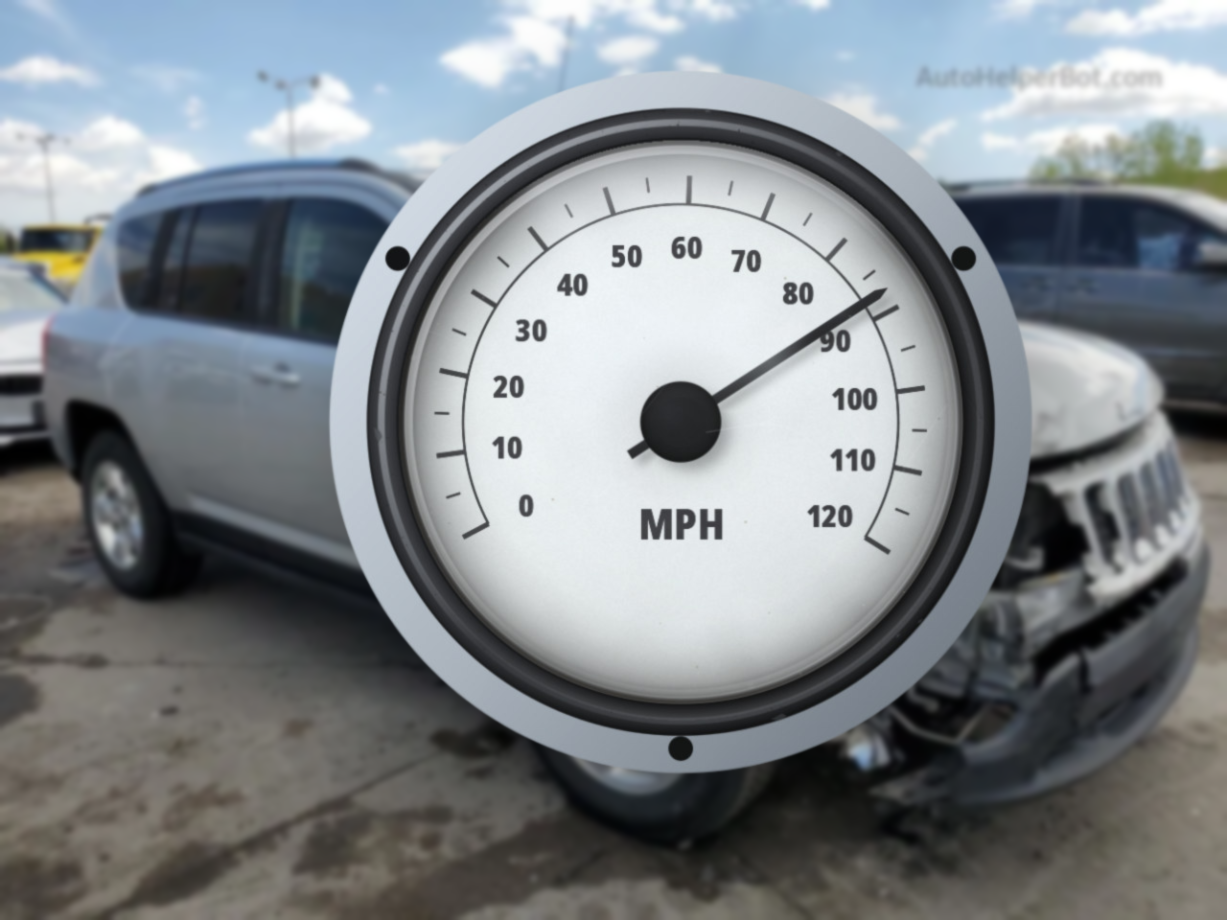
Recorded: 87.5; mph
